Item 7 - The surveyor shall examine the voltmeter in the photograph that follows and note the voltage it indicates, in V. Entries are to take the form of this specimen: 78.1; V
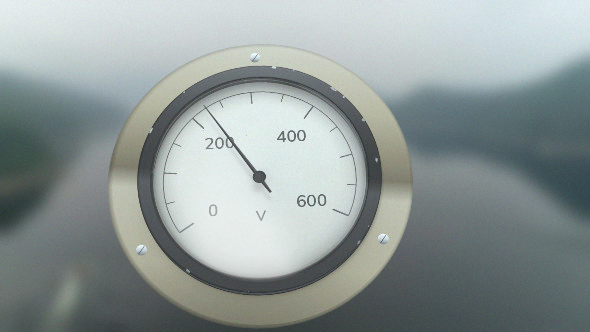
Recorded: 225; V
